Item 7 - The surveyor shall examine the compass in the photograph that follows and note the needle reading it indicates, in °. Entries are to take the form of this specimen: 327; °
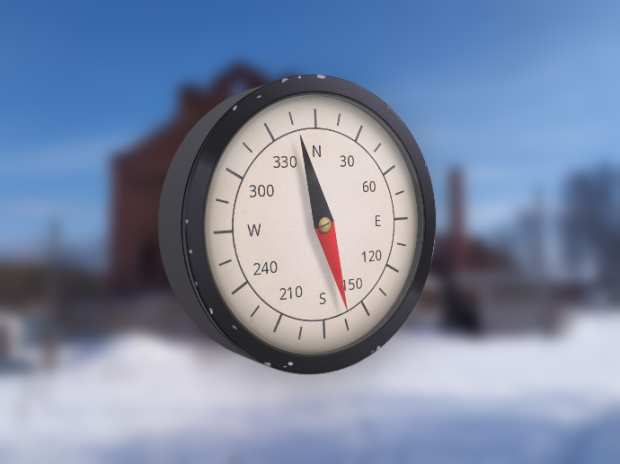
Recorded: 165; °
